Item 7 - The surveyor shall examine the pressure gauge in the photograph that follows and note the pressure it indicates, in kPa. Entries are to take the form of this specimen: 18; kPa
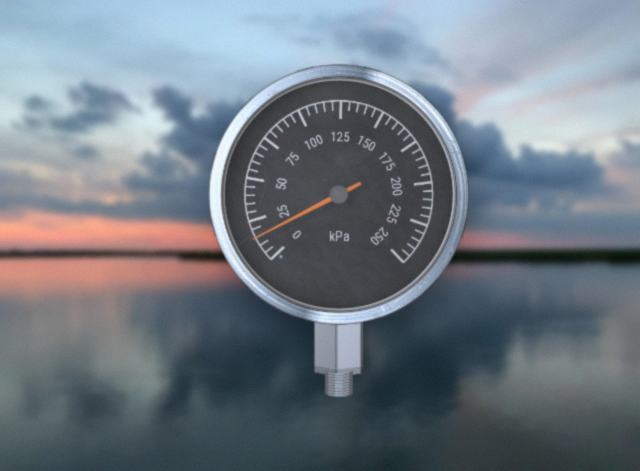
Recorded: 15; kPa
